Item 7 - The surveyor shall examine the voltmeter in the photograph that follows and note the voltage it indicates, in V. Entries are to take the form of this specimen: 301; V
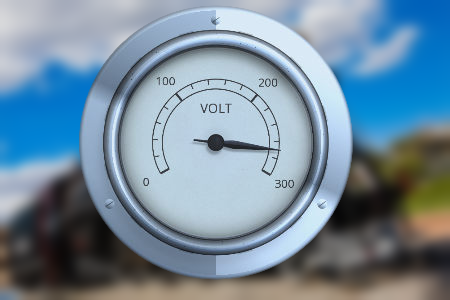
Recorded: 270; V
